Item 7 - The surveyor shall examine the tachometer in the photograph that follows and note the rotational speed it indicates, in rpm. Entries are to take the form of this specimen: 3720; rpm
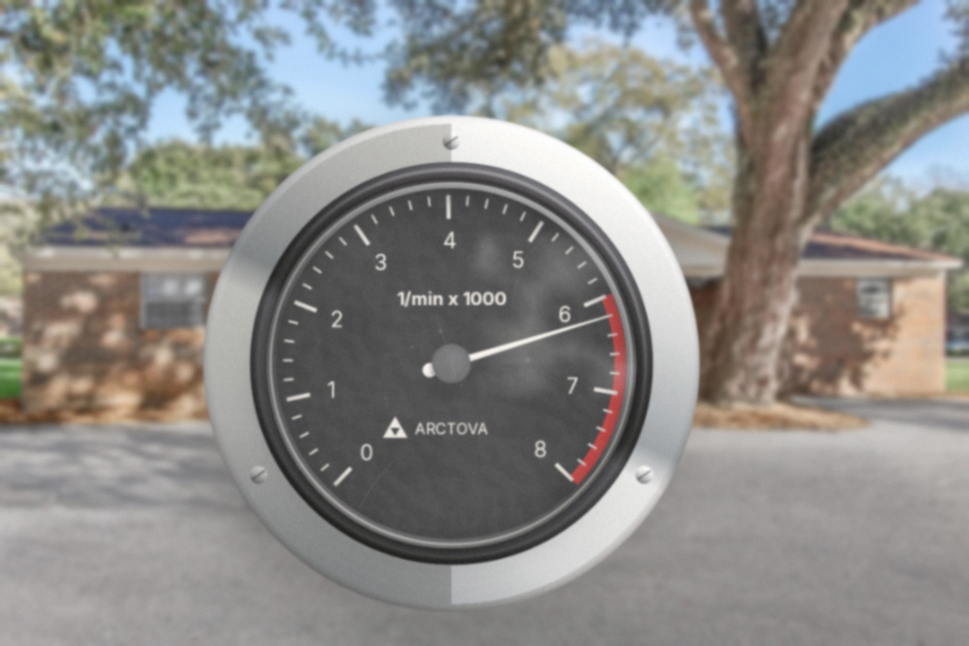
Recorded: 6200; rpm
